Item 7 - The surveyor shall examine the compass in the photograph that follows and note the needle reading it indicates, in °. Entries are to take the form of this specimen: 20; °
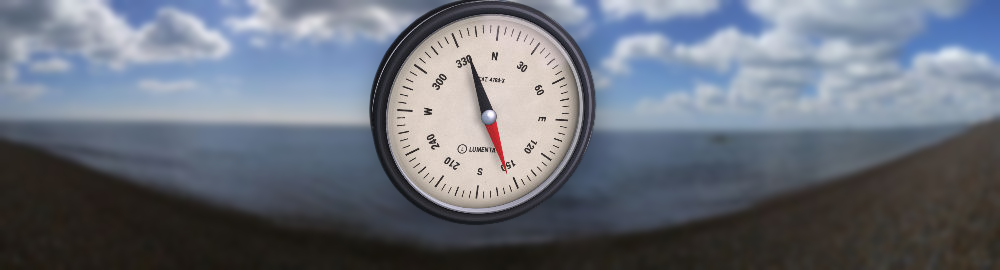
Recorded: 155; °
